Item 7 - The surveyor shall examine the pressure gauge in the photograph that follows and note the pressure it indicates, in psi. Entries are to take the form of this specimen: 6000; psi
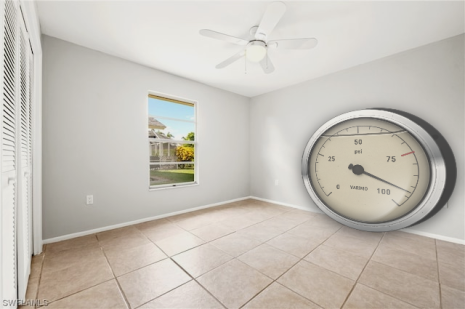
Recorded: 92.5; psi
